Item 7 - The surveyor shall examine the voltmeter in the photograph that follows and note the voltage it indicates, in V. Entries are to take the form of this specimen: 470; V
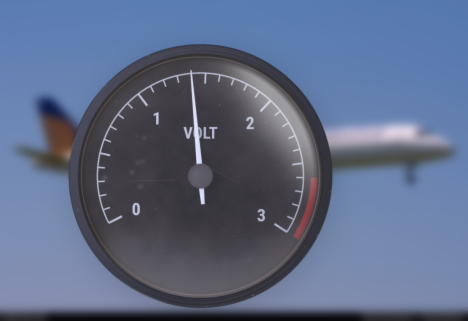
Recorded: 1.4; V
